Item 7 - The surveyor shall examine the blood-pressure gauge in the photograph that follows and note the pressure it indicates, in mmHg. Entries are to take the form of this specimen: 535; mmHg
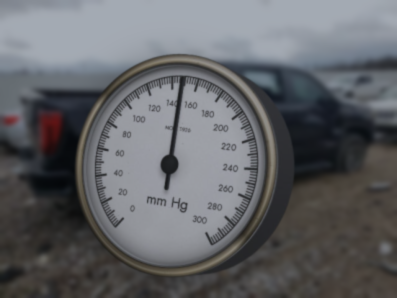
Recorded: 150; mmHg
